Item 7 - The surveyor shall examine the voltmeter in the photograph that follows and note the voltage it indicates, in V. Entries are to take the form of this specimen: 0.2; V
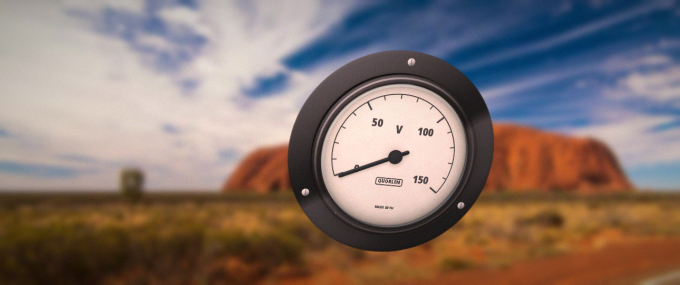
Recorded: 0; V
